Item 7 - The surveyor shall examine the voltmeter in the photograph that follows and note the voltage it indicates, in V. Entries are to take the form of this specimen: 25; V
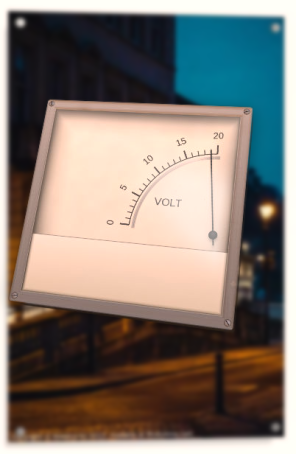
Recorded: 19; V
